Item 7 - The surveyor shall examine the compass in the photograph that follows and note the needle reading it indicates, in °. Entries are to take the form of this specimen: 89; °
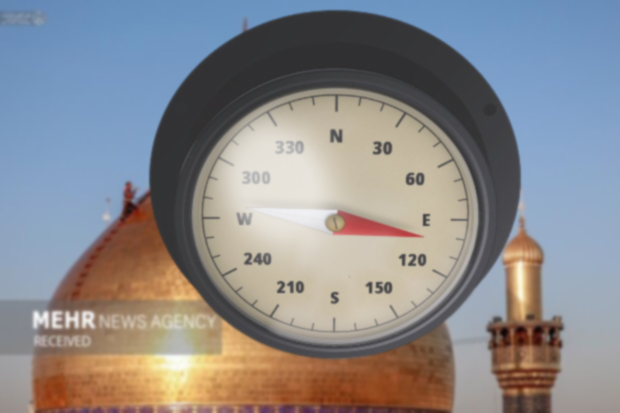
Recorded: 100; °
